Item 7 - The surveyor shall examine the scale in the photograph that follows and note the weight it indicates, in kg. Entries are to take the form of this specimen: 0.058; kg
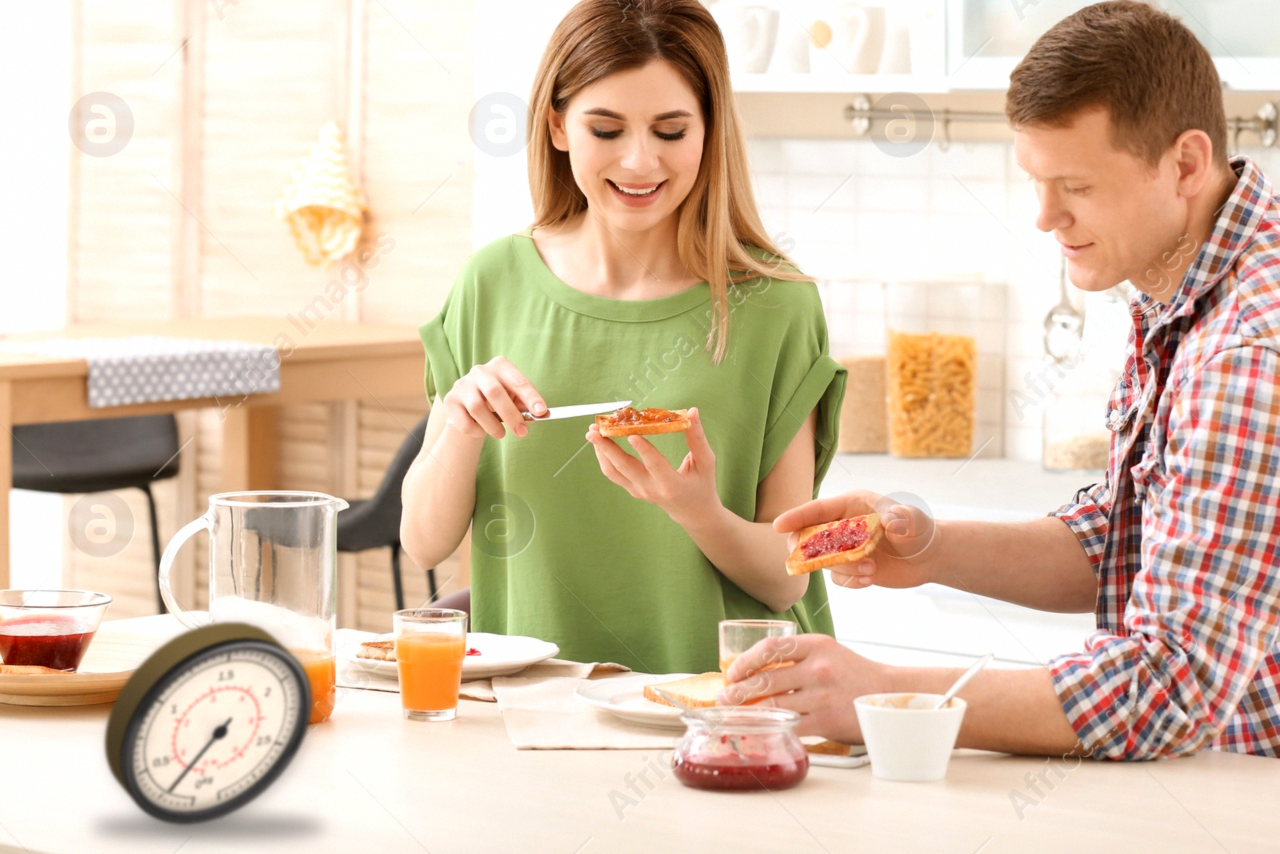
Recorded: 0.25; kg
